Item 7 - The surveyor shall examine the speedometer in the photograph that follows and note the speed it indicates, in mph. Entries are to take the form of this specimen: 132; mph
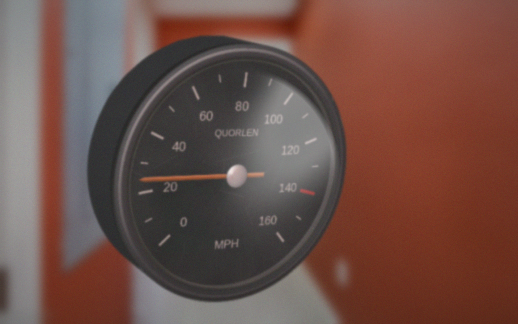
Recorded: 25; mph
